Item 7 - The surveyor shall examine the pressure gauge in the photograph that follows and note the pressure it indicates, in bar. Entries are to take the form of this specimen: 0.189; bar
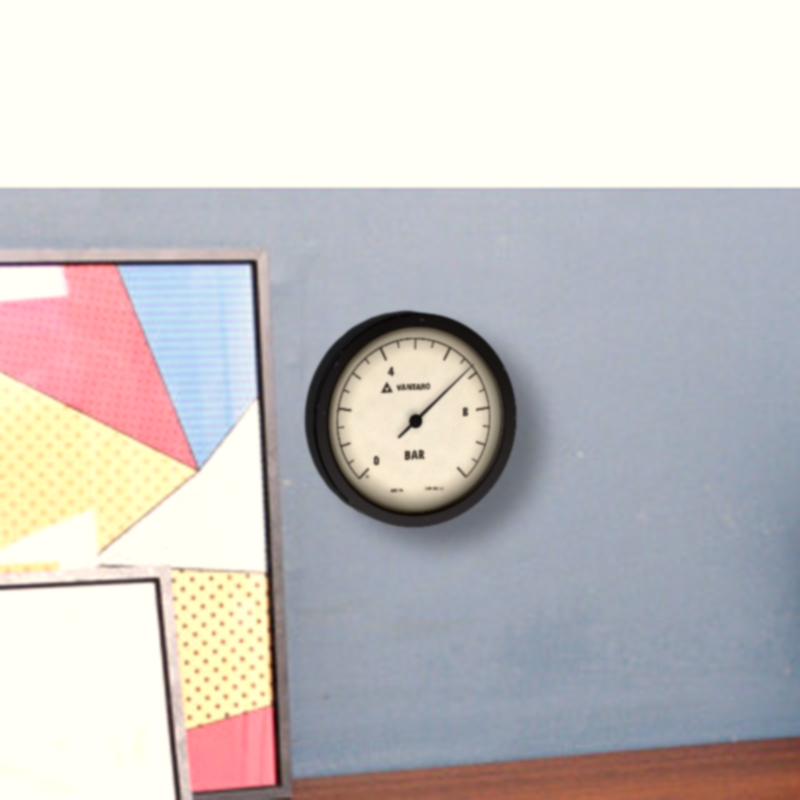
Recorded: 6.75; bar
